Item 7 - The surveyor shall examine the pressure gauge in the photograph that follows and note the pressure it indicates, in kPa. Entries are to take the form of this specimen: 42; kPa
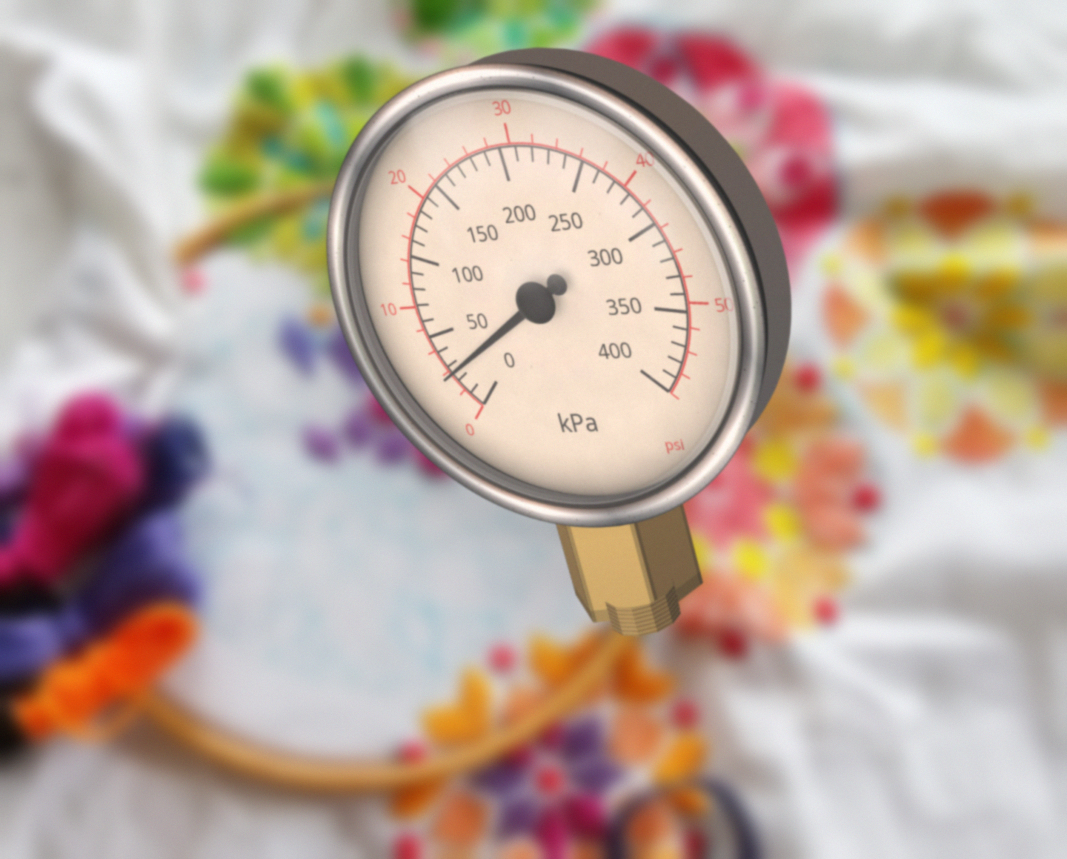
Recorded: 25; kPa
